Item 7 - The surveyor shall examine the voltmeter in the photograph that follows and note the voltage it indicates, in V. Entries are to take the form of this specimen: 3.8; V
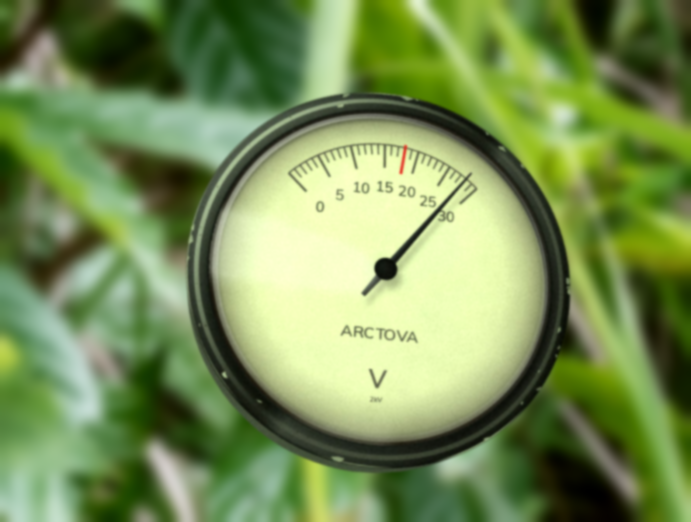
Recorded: 28; V
